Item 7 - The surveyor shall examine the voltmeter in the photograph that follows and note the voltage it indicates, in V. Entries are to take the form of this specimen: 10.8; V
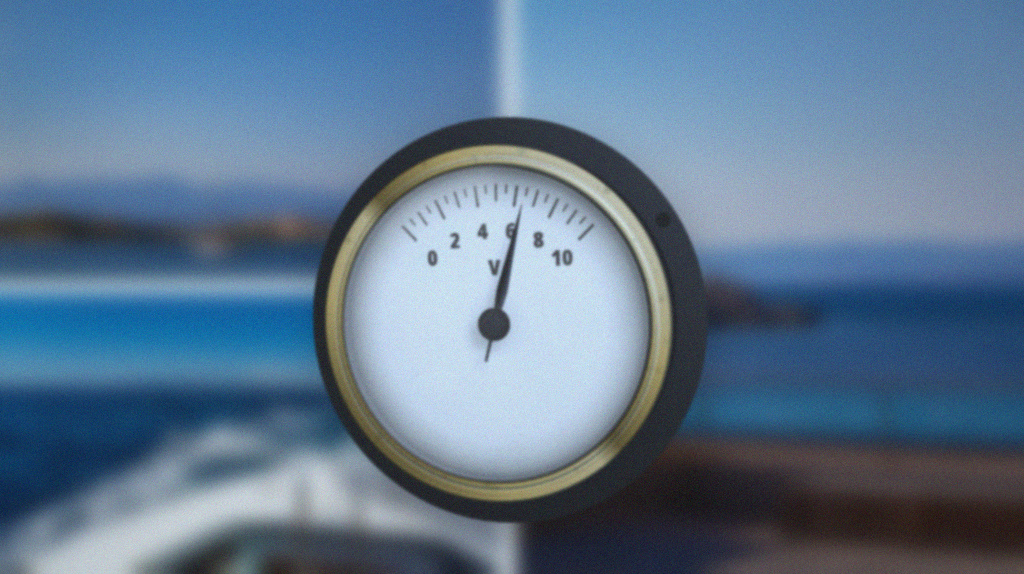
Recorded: 6.5; V
